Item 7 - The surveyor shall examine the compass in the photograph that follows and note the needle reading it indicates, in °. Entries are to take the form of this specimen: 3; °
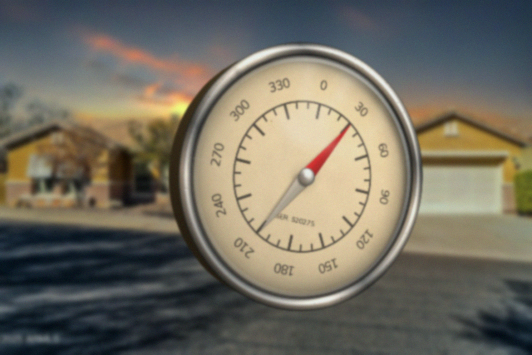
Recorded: 30; °
